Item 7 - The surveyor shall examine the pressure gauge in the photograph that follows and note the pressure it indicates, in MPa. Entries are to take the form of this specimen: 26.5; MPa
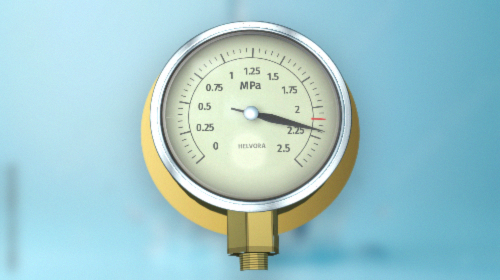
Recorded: 2.2; MPa
